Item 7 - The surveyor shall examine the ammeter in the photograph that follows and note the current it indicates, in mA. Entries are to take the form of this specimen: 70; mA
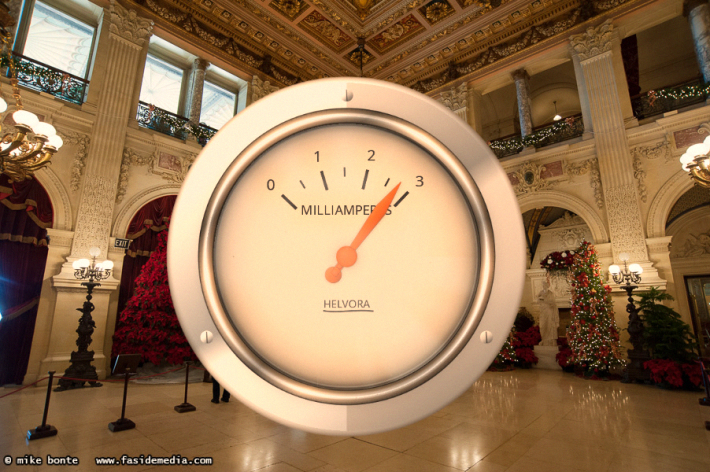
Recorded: 2.75; mA
